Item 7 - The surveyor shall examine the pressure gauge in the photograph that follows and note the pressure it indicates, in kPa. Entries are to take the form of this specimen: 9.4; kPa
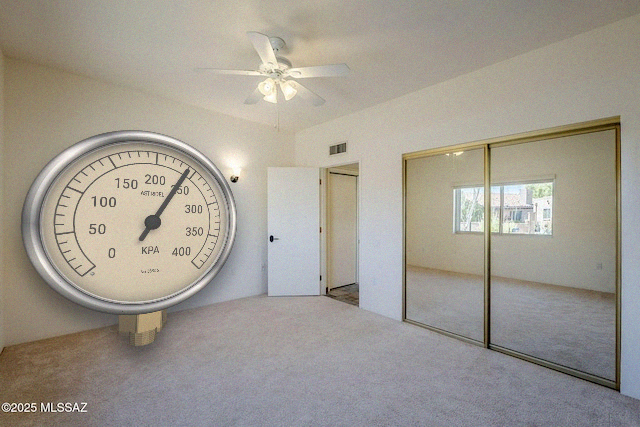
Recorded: 240; kPa
